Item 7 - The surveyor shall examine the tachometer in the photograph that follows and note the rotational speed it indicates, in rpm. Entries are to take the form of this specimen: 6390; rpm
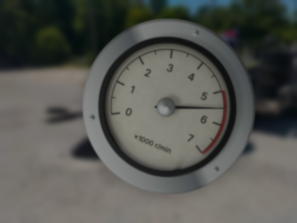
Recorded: 5500; rpm
